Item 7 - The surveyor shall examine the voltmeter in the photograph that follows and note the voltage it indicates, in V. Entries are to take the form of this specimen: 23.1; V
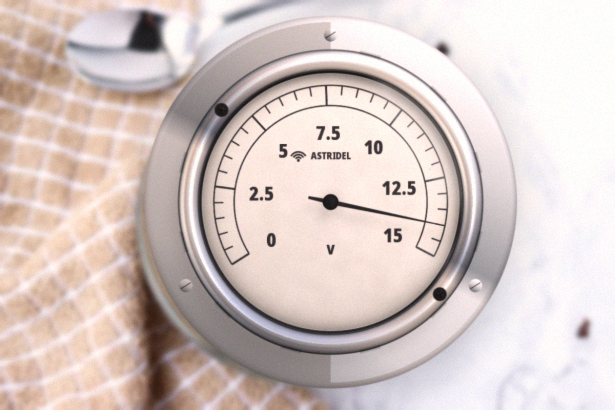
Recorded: 14; V
